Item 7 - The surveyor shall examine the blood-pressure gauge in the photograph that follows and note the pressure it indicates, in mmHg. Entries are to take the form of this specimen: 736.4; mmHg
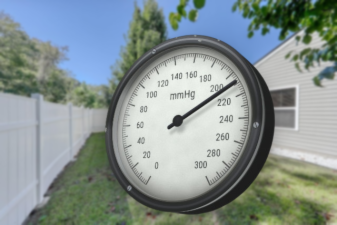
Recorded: 210; mmHg
